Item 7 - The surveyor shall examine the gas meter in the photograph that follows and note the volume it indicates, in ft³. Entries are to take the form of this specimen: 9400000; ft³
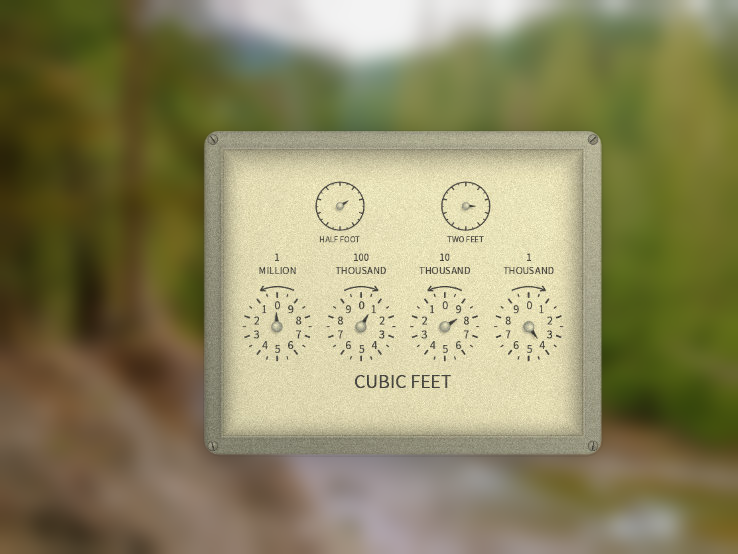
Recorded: 8400; ft³
